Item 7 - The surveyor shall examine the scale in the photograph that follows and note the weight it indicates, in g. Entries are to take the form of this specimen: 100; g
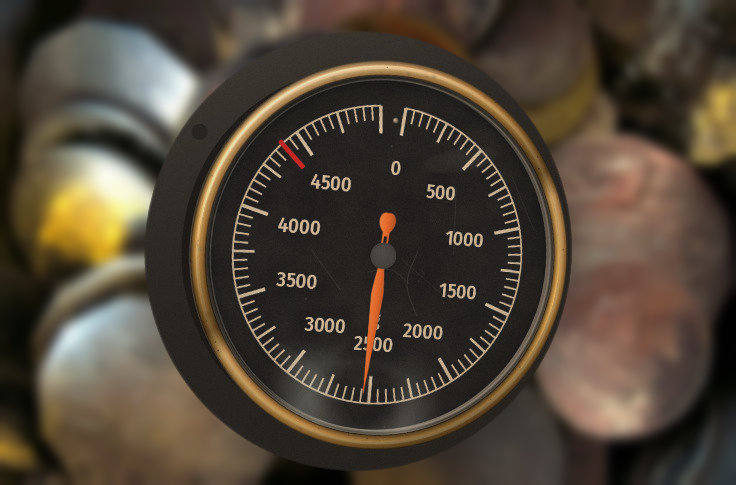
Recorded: 2550; g
